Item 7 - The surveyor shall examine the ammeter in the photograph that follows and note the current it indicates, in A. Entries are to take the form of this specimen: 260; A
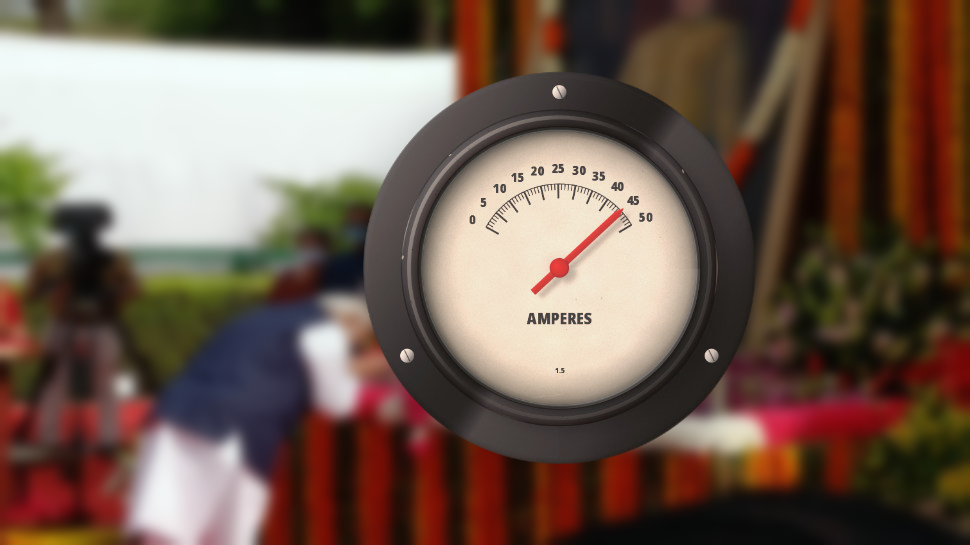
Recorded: 45; A
